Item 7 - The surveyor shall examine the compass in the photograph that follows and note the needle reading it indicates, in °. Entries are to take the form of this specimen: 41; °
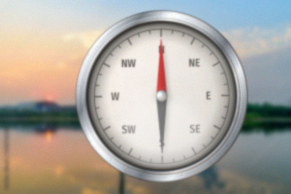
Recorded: 0; °
